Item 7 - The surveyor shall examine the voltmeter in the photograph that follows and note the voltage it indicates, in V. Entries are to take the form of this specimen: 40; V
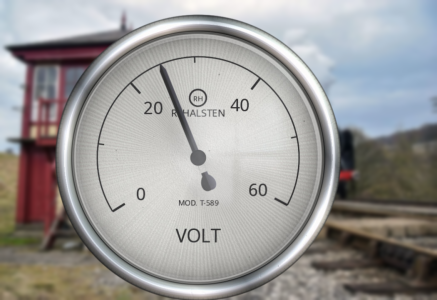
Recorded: 25; V
